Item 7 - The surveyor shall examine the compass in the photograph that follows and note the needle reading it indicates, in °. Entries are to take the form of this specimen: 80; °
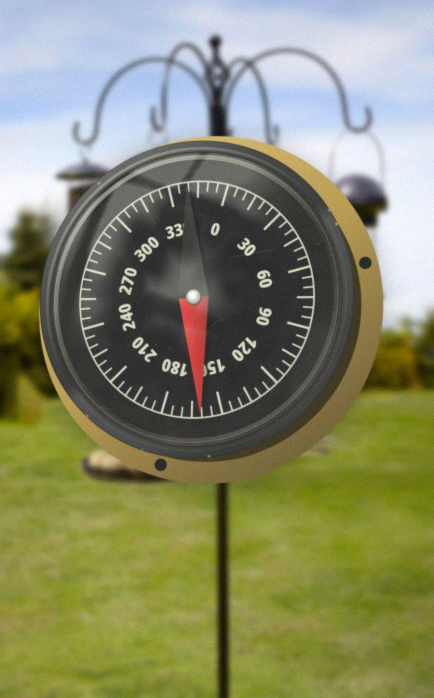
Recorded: 160; °
